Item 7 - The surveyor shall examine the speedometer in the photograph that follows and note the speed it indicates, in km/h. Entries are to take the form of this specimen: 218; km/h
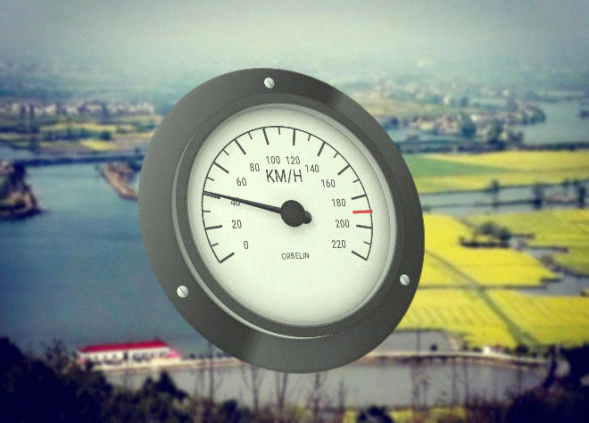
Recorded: 40; km/h
